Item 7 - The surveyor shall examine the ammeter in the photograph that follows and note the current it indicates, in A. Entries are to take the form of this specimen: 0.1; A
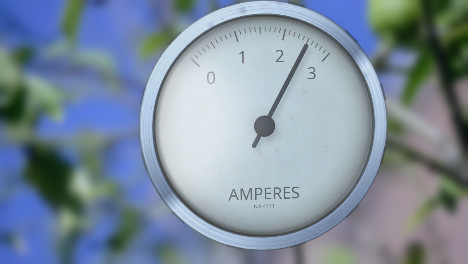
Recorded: 2.5; A
